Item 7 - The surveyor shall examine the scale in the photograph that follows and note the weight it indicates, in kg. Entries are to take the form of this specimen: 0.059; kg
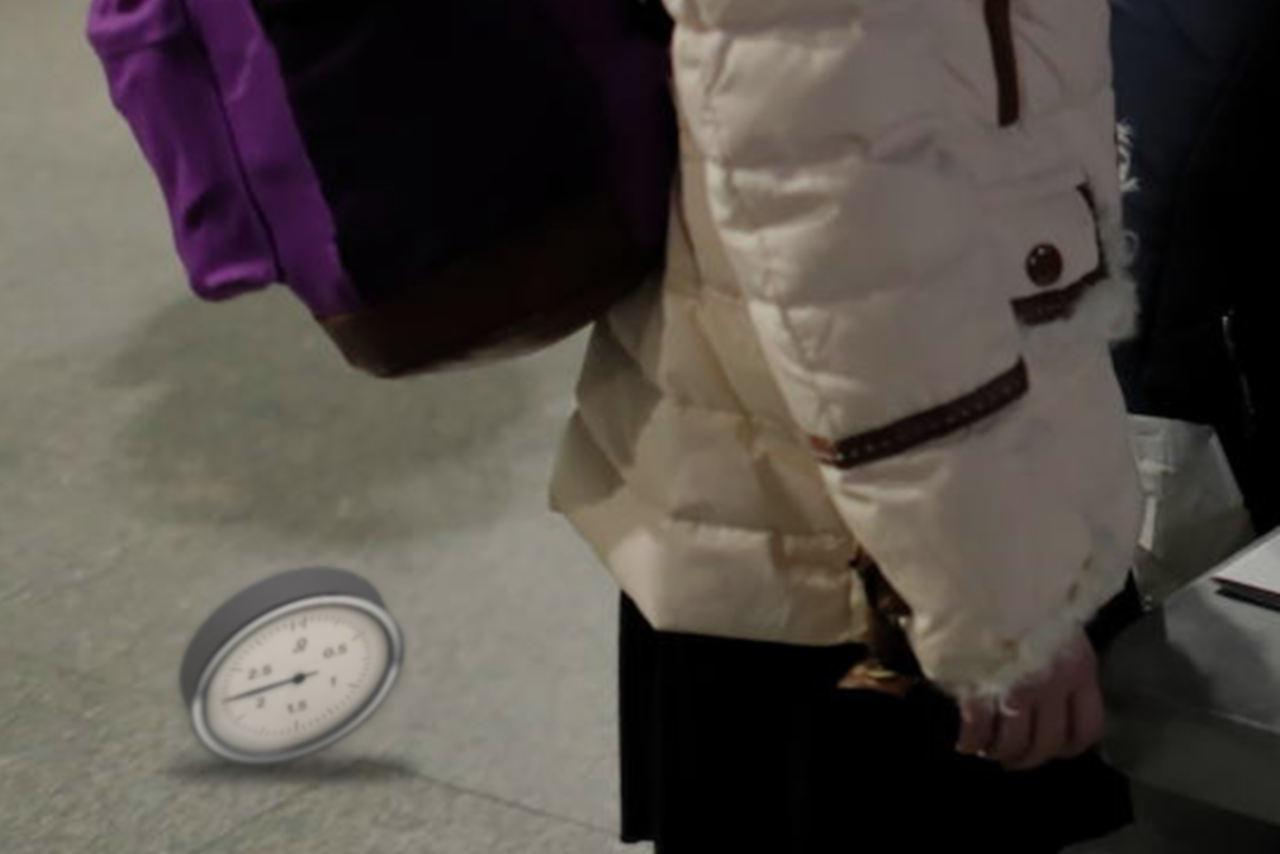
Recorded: 2.25; kg
